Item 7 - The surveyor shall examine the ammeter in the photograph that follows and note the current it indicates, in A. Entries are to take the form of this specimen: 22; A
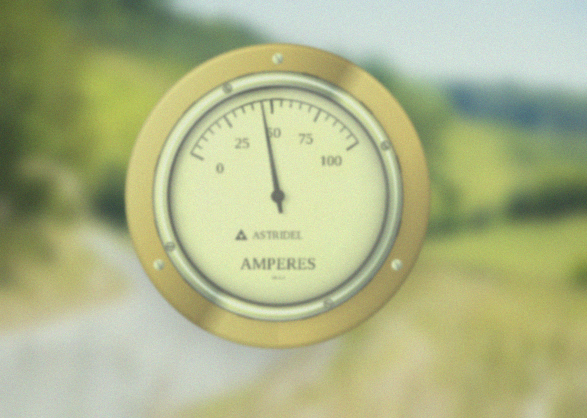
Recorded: 45; A
